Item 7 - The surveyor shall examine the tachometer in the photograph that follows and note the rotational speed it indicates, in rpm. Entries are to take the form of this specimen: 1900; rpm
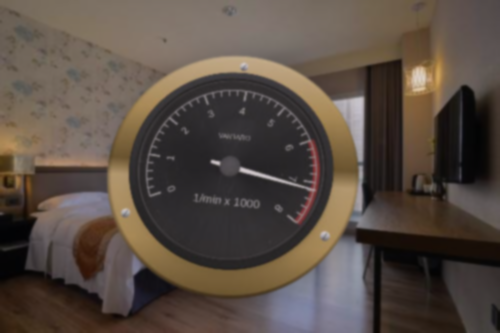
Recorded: 7200; rpm
